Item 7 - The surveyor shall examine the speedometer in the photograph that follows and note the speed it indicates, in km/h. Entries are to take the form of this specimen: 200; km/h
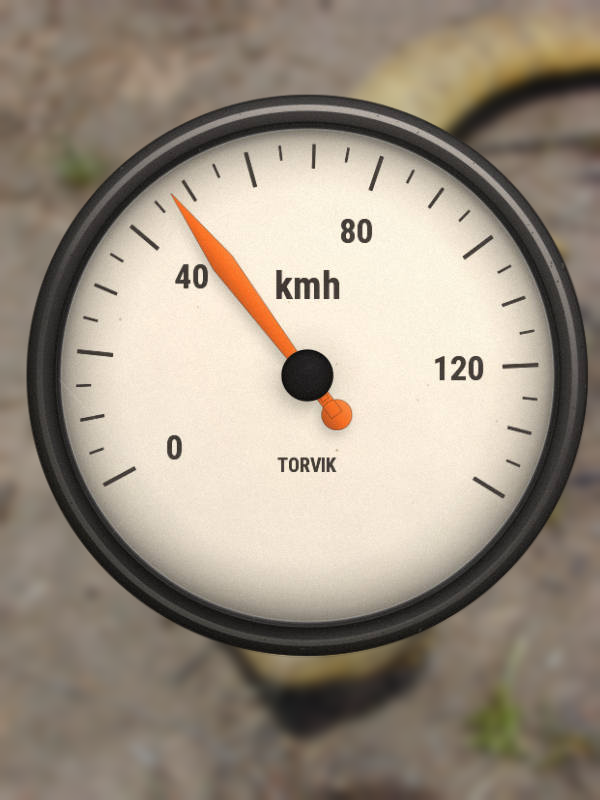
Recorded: 47.5; km/h
